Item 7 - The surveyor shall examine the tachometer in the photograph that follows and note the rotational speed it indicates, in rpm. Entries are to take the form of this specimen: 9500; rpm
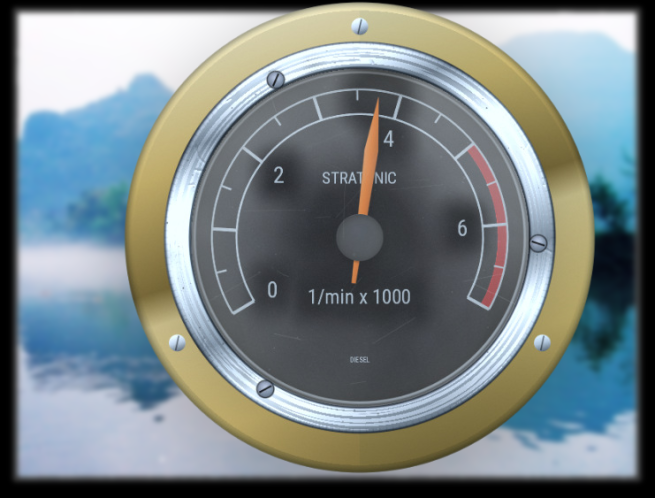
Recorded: 3750; rpm
